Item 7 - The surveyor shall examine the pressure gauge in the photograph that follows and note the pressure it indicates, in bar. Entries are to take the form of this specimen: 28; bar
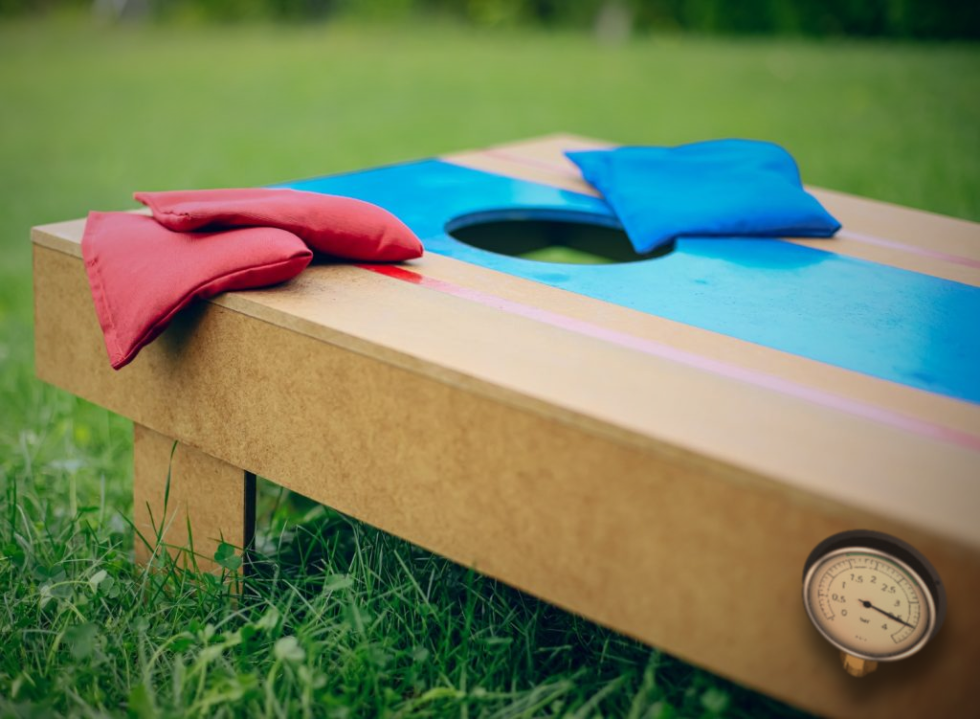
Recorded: 3.5; bar
